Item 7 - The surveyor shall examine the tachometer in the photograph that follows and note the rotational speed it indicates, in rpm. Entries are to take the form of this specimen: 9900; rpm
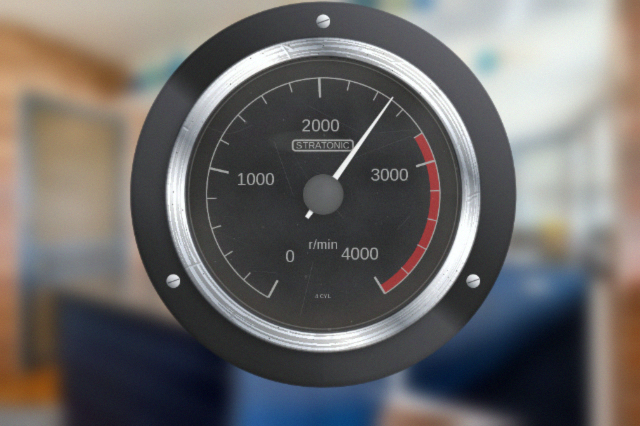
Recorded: 2500; rpm
